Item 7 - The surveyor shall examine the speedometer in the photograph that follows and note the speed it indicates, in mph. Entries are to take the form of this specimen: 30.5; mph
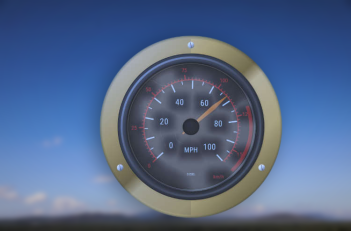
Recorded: 67.5; mph
